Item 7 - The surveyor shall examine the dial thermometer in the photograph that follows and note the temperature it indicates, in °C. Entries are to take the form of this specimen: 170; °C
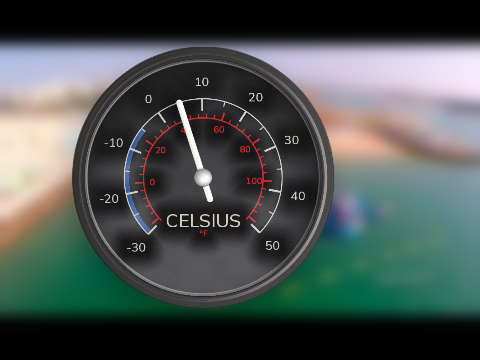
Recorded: 5; °C
